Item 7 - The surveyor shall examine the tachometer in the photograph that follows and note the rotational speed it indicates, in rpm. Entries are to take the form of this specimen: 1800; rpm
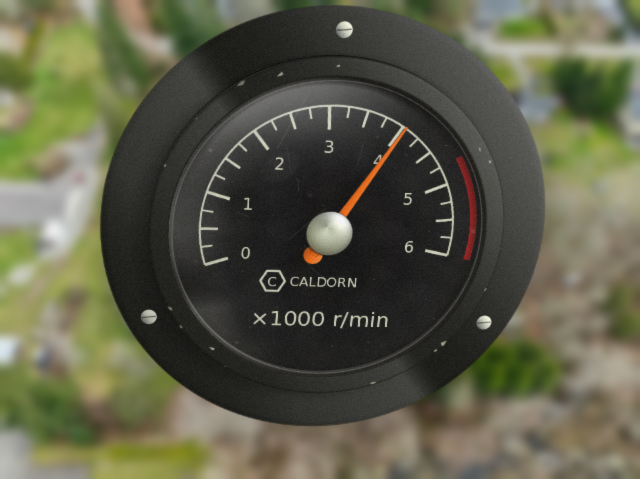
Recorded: 4000; rpm
